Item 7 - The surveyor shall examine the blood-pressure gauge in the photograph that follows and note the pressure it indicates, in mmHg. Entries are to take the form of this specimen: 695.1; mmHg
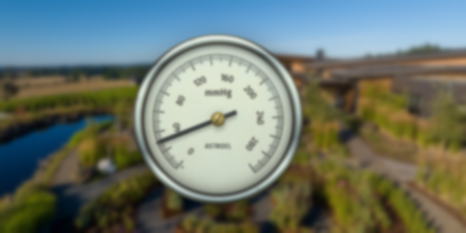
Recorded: 30; mmHg
